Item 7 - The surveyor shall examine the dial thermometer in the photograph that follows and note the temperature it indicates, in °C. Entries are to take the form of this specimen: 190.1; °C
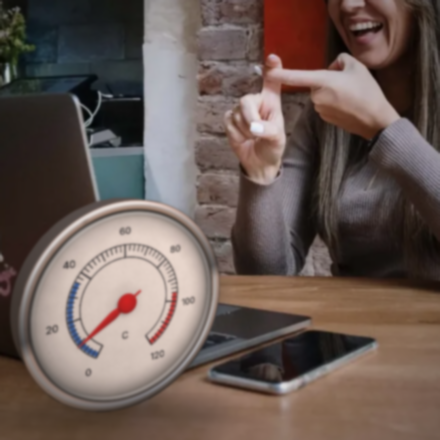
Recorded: 10; °C
